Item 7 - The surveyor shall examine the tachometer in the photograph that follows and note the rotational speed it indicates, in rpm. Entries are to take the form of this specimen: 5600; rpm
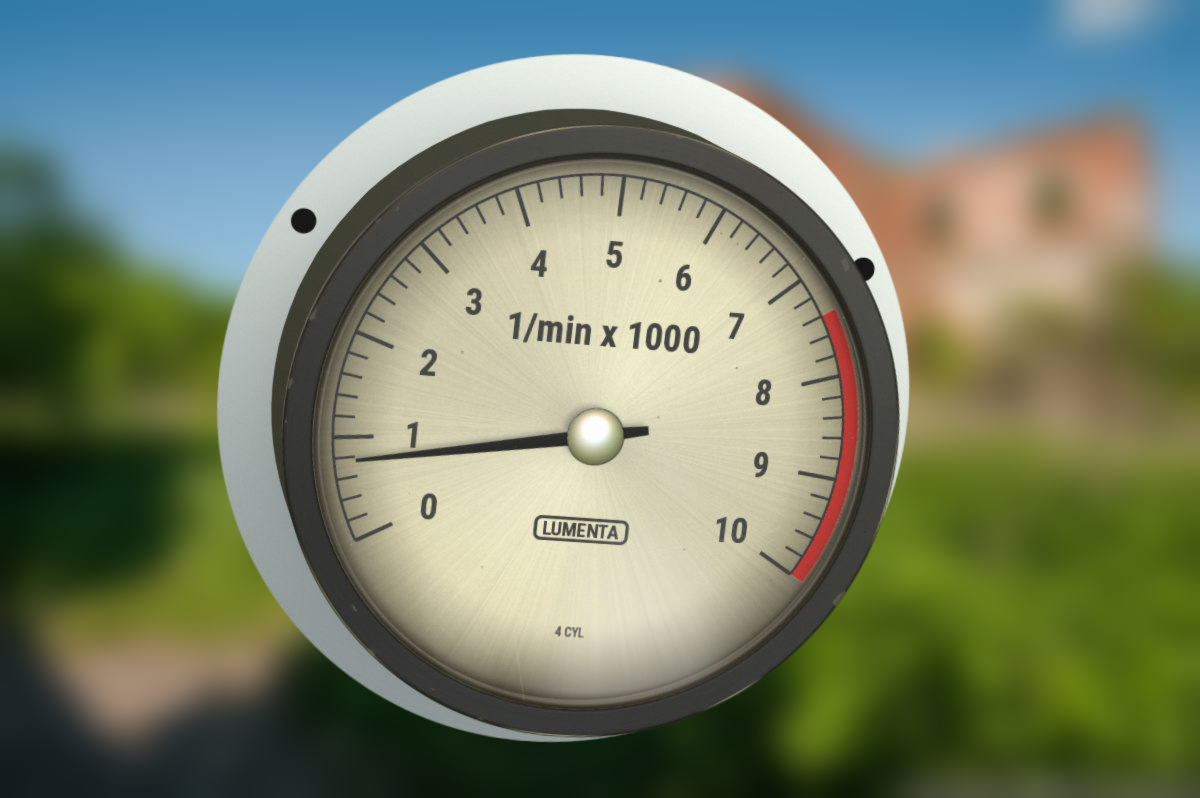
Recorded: 800; rpm
